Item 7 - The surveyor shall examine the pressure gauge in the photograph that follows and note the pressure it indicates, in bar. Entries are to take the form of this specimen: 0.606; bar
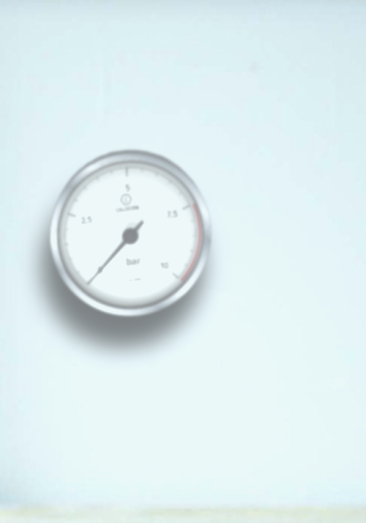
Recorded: 0; bar
